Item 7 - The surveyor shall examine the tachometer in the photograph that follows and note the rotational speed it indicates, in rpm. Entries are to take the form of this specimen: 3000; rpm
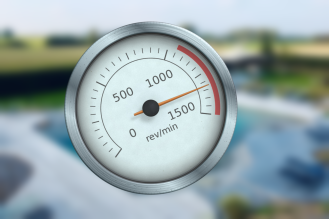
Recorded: 1325; rpm
